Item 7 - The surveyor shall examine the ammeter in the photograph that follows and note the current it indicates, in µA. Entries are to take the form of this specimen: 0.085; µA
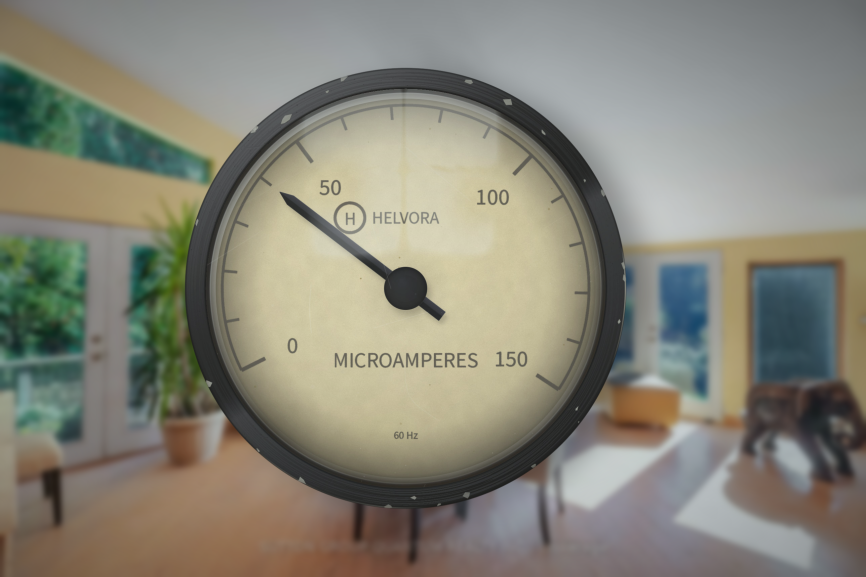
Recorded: 40; µA
